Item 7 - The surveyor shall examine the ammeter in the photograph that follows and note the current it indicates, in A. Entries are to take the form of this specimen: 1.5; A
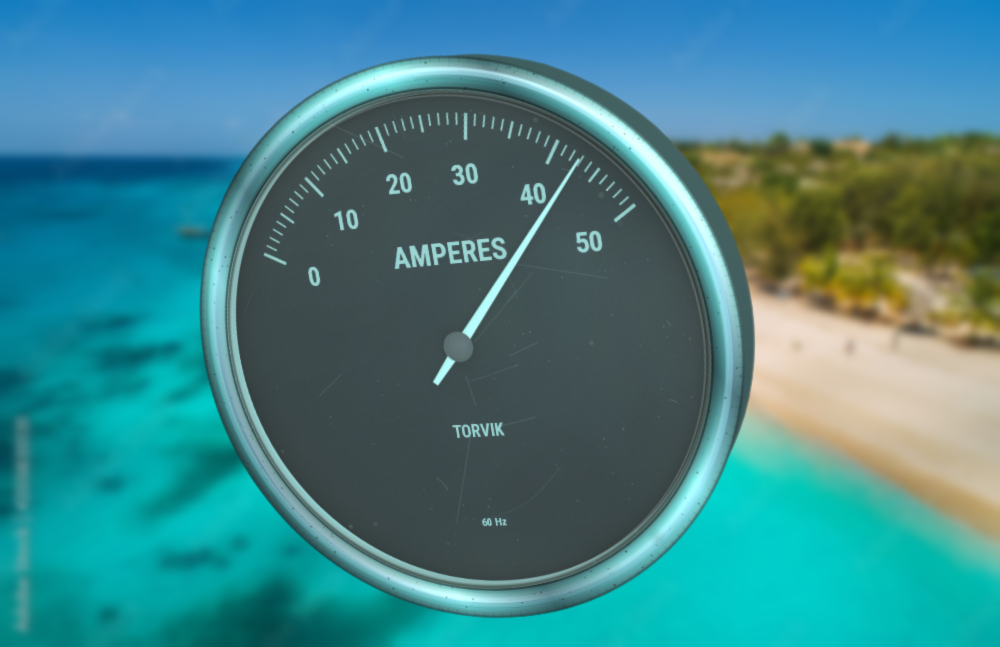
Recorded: 43; A
